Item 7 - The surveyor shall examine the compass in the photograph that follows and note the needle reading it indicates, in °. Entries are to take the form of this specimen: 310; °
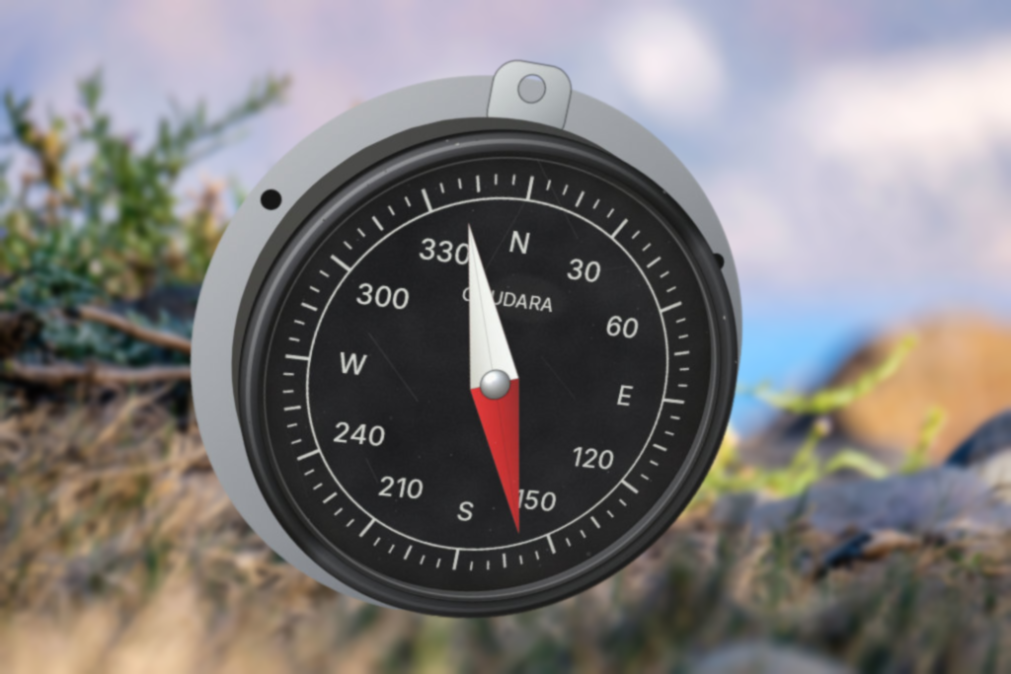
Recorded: 160; °
